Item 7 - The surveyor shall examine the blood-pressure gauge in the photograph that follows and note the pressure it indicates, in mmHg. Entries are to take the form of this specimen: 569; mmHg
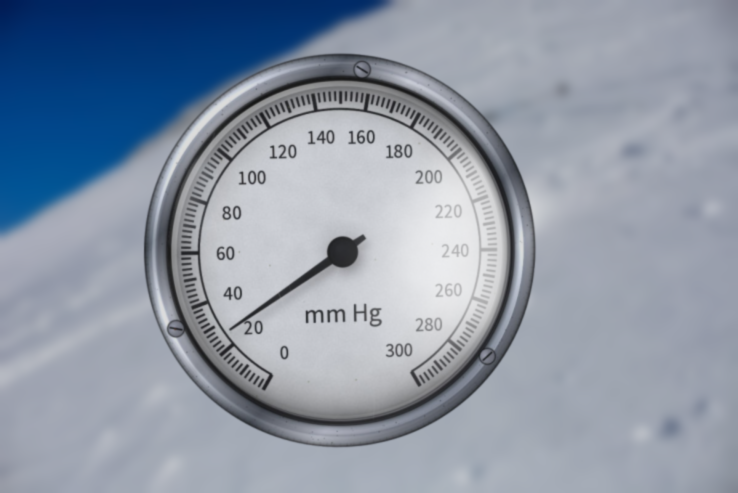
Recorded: 26; mmHg
